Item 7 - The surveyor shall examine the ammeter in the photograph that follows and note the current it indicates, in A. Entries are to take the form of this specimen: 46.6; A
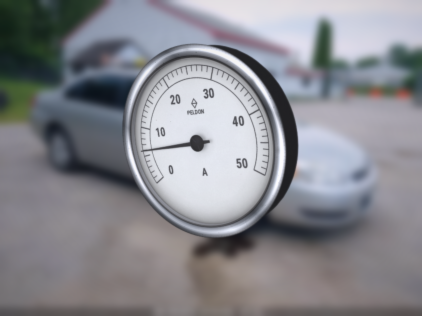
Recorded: 6; A
